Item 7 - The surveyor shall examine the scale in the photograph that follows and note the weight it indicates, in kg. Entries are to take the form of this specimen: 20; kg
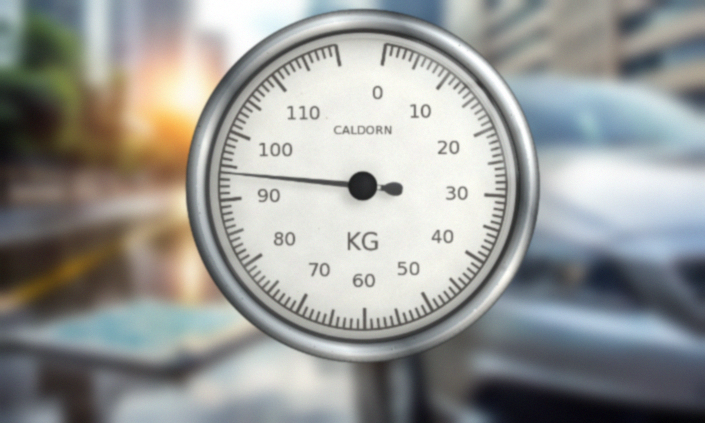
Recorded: 94; kg
